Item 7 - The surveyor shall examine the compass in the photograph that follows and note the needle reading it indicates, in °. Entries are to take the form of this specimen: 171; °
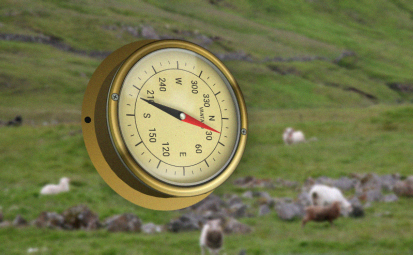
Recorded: 20; °
